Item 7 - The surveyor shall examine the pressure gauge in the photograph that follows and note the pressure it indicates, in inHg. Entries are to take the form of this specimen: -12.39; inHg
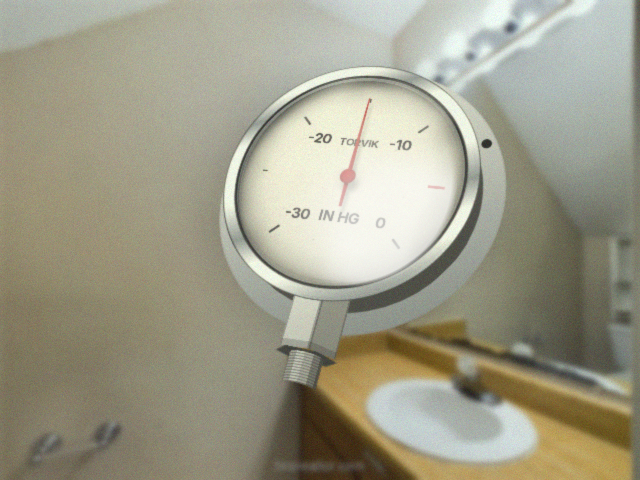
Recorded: -15; inHg
